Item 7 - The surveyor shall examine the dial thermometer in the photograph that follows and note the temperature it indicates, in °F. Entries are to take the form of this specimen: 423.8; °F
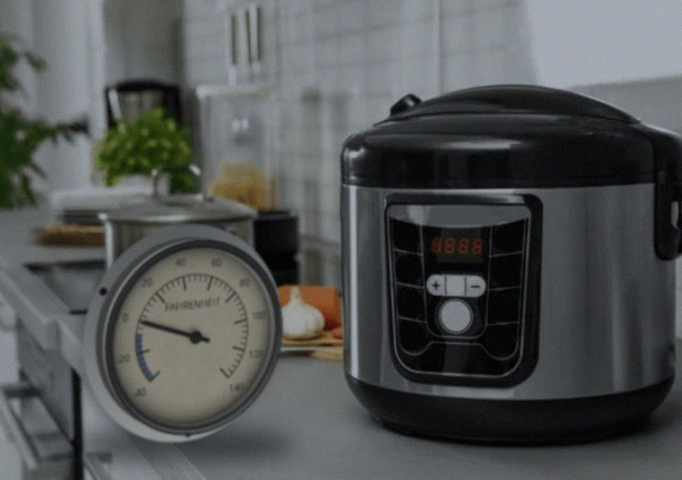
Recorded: 0; °F
